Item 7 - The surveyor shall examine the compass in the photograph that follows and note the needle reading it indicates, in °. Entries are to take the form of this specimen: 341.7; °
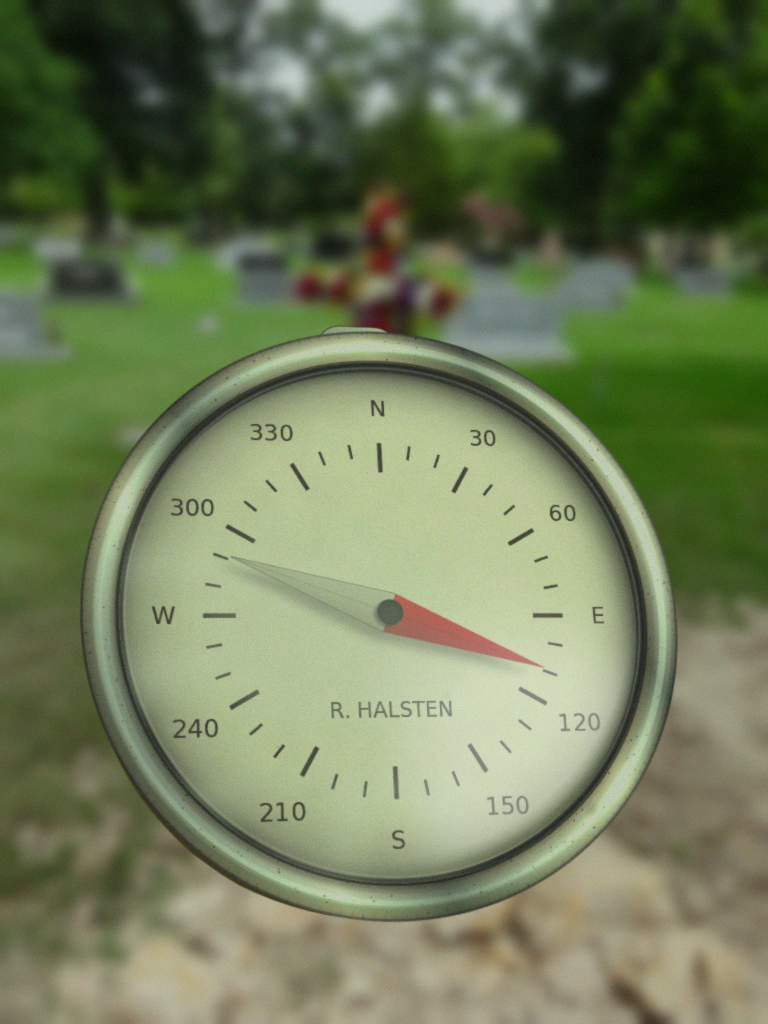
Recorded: 110; °
